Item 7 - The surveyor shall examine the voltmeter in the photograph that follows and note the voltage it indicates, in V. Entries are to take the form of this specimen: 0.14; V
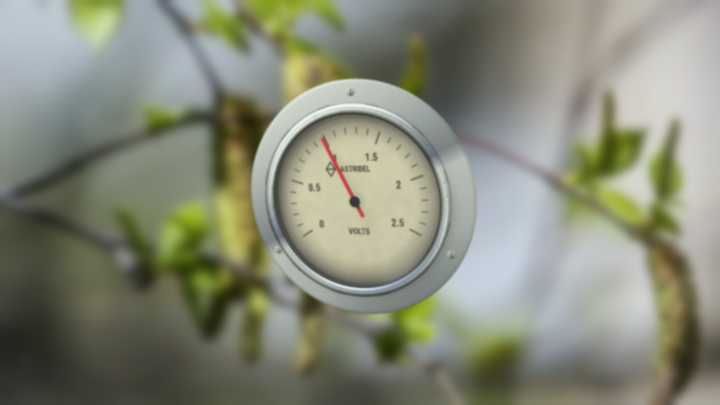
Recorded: 1; V
